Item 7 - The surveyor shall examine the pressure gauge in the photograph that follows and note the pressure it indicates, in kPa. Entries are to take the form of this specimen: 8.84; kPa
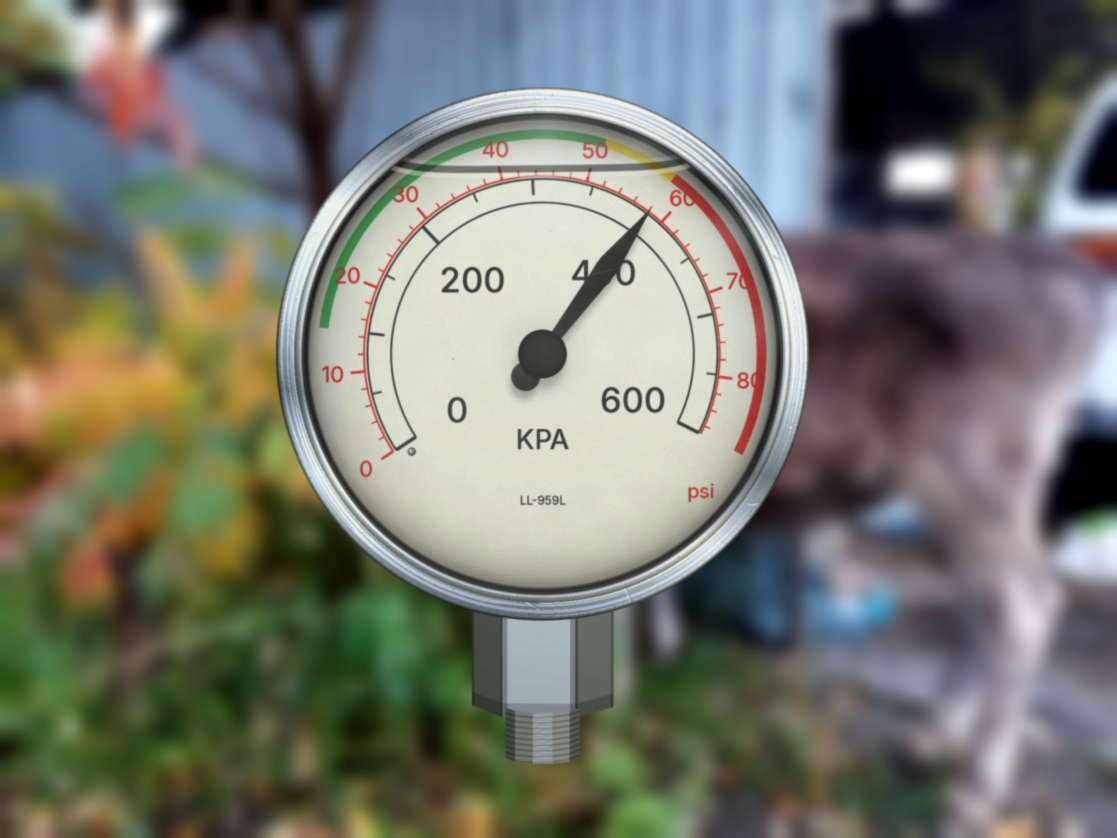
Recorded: 400; kPa
